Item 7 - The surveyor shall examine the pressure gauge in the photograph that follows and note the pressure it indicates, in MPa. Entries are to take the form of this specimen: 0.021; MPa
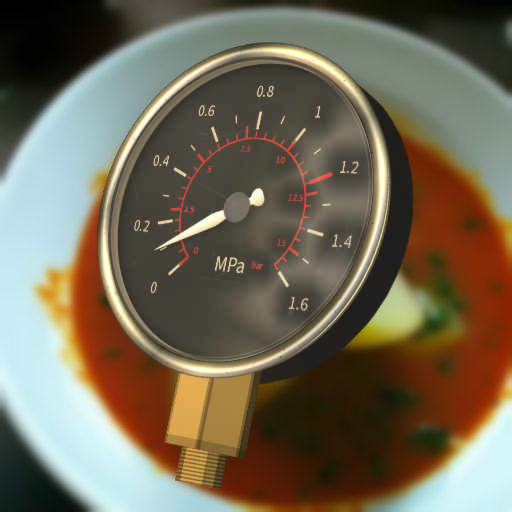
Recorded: 0.1; MPa
